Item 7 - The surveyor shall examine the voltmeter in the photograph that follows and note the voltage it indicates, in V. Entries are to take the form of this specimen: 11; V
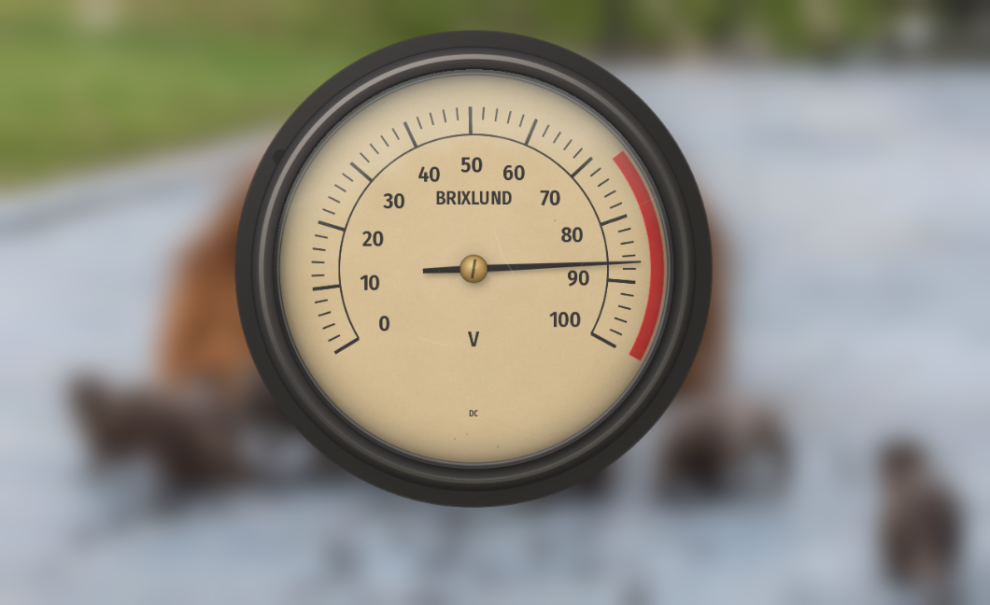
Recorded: 87; V
